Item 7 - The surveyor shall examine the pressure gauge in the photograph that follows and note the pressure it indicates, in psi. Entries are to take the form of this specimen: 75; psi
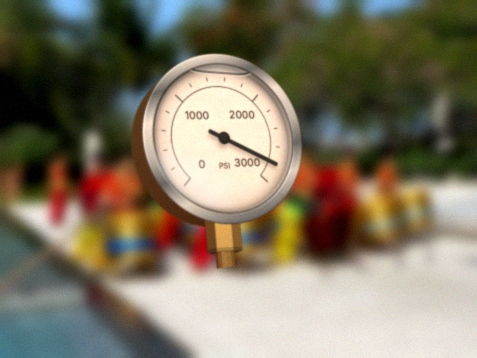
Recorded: 2800; psi
